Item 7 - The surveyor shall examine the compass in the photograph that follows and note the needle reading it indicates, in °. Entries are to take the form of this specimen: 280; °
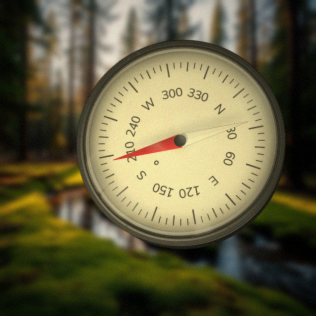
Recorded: 205; °
